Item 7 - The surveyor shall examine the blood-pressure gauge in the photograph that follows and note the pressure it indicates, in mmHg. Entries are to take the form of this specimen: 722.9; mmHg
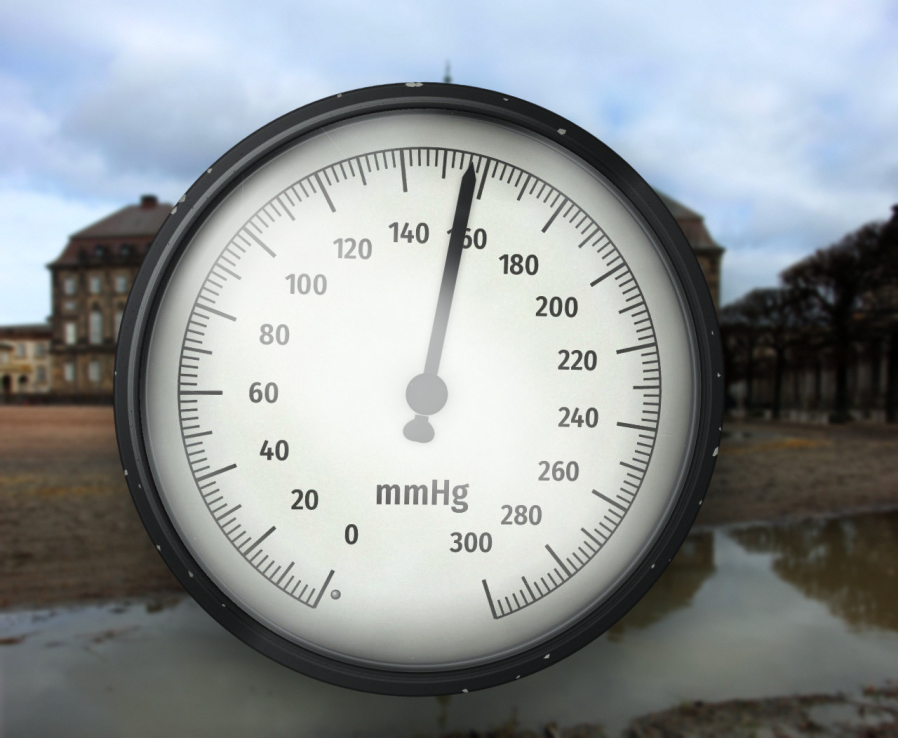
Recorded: 156; mmHg
